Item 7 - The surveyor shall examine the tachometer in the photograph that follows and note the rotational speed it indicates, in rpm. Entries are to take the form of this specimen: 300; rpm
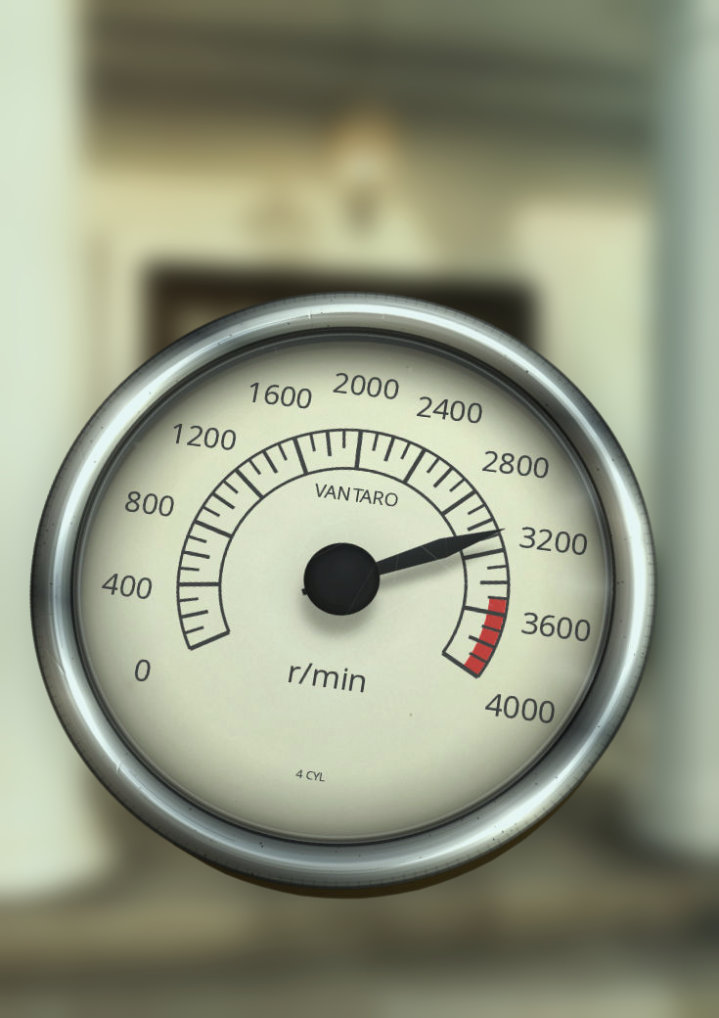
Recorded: 3100; rpm
